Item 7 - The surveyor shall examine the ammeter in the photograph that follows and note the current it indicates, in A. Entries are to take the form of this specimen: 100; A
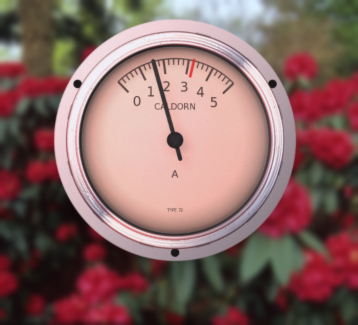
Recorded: 1.6; A
